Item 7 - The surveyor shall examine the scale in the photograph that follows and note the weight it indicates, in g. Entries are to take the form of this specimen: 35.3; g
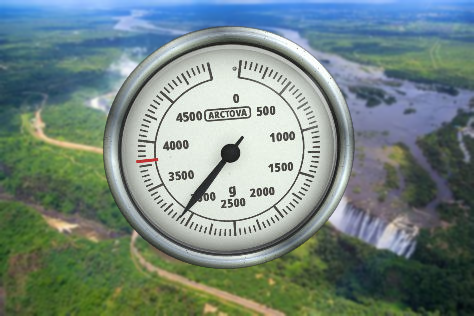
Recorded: 3100; g
